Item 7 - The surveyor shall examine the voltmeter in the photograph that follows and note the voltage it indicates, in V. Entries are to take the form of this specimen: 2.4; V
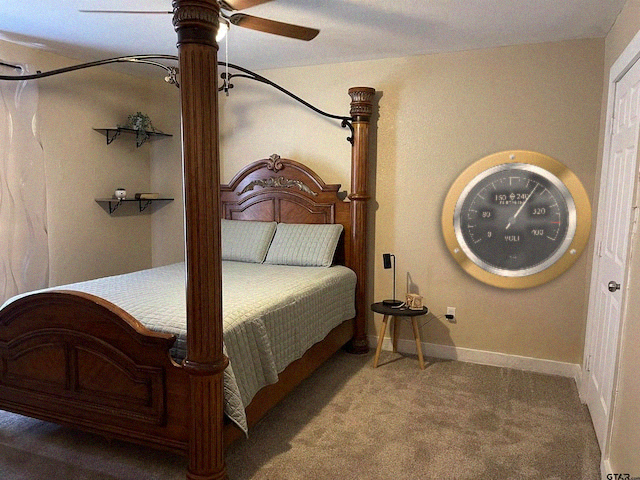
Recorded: 260; V
